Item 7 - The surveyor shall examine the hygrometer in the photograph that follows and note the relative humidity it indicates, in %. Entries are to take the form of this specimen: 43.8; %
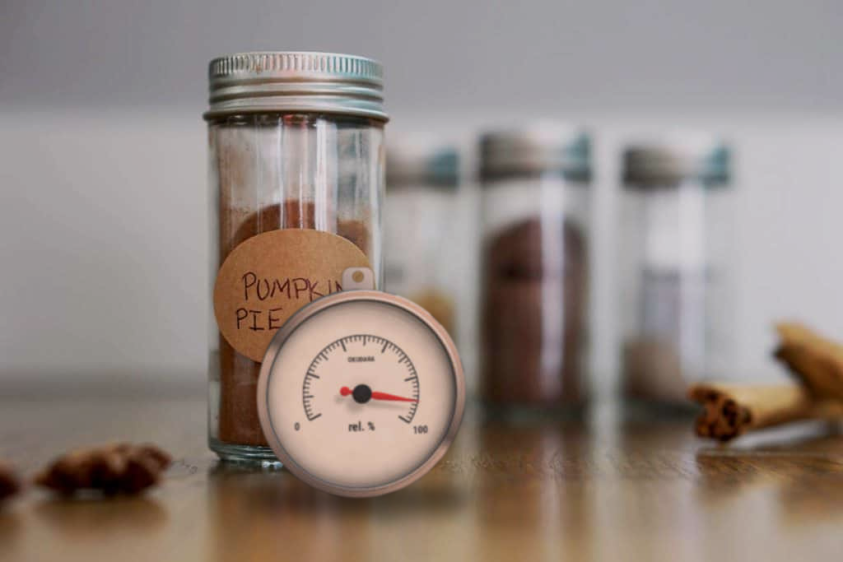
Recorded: 90; %
